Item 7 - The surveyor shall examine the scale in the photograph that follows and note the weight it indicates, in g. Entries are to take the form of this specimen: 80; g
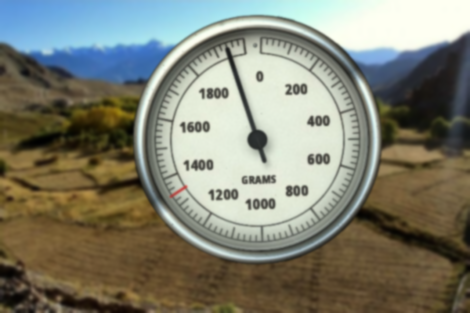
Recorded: 1940; g
